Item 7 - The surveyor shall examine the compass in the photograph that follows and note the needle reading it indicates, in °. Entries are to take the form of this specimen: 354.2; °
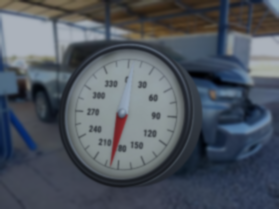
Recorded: 187.5; °
